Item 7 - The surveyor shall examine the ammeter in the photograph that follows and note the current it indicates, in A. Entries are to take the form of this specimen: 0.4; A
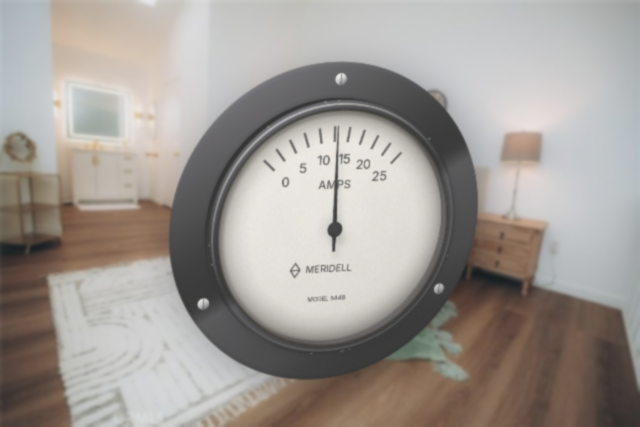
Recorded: 12.5; A
